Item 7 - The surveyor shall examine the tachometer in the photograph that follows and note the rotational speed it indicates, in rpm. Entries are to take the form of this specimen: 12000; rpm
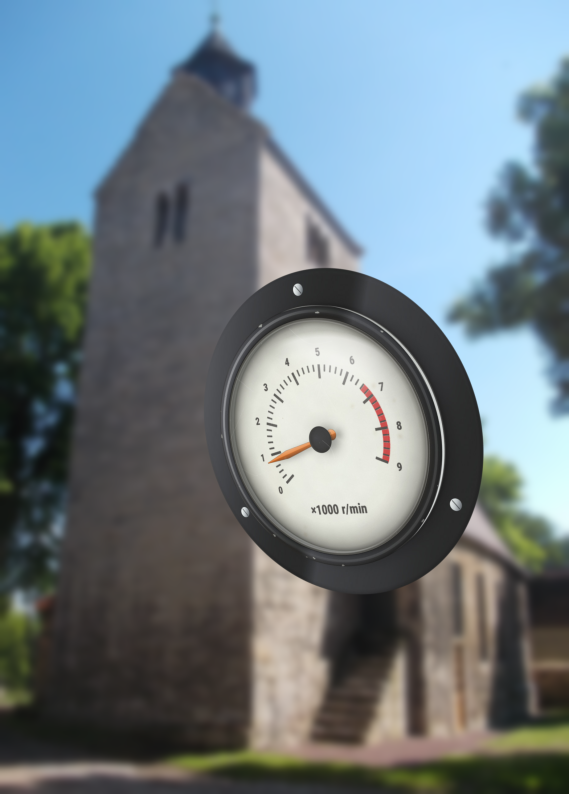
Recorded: 800; rpm
